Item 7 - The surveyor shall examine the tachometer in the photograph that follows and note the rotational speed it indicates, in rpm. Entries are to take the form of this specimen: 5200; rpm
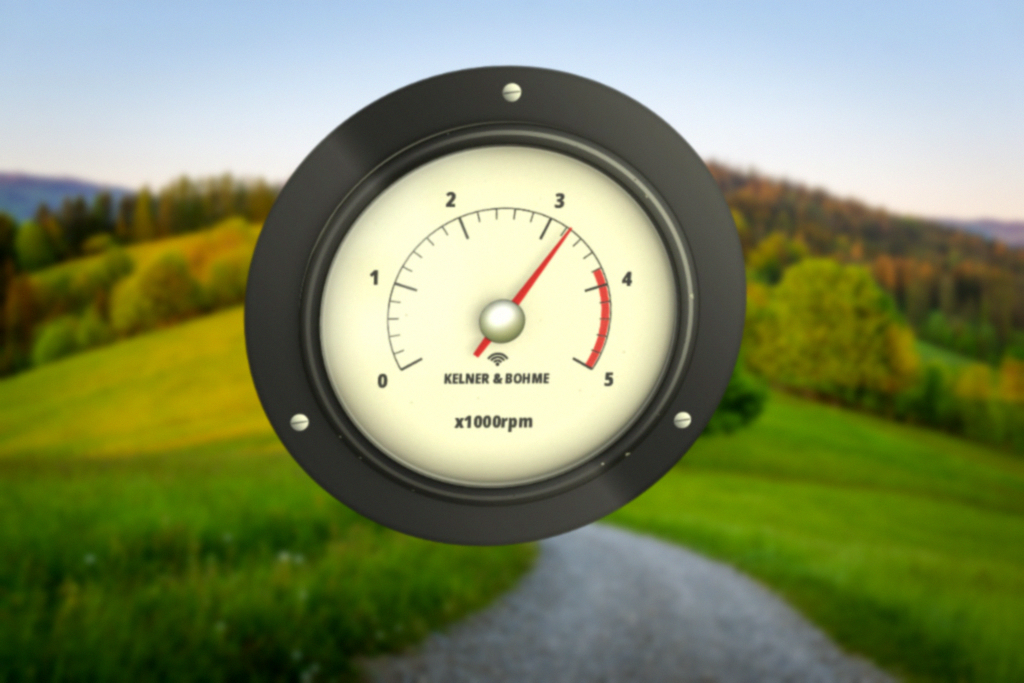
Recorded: 3200; rpm
